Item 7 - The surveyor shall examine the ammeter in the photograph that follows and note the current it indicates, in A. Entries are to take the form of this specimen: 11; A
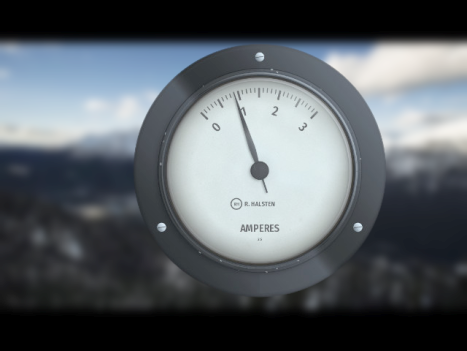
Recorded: 0.9; A
